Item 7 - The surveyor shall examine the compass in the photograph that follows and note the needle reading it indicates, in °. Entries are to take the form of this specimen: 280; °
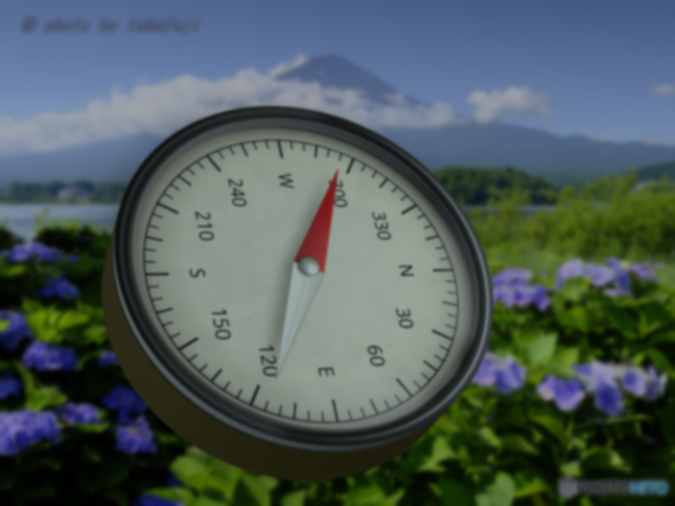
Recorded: 295; °
